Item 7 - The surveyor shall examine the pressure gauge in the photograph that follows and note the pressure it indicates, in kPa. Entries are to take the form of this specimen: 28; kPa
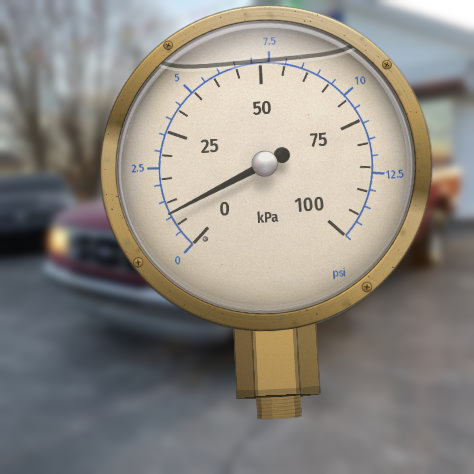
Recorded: 7.5; kPa
